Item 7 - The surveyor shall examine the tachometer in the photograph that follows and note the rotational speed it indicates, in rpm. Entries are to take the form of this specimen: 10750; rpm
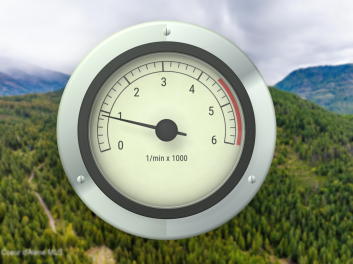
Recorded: 900; rpm
